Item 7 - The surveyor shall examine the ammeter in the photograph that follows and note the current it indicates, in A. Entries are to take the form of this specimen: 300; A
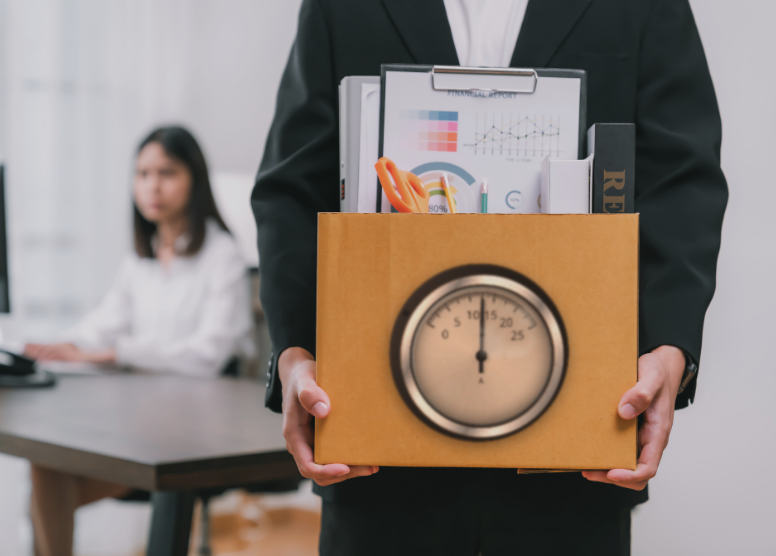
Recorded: 12.5; A
